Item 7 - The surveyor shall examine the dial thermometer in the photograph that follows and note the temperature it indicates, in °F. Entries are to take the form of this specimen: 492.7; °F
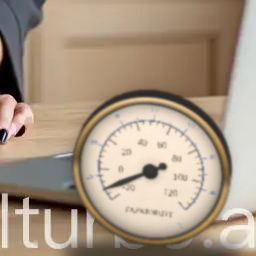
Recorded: -12; °F
